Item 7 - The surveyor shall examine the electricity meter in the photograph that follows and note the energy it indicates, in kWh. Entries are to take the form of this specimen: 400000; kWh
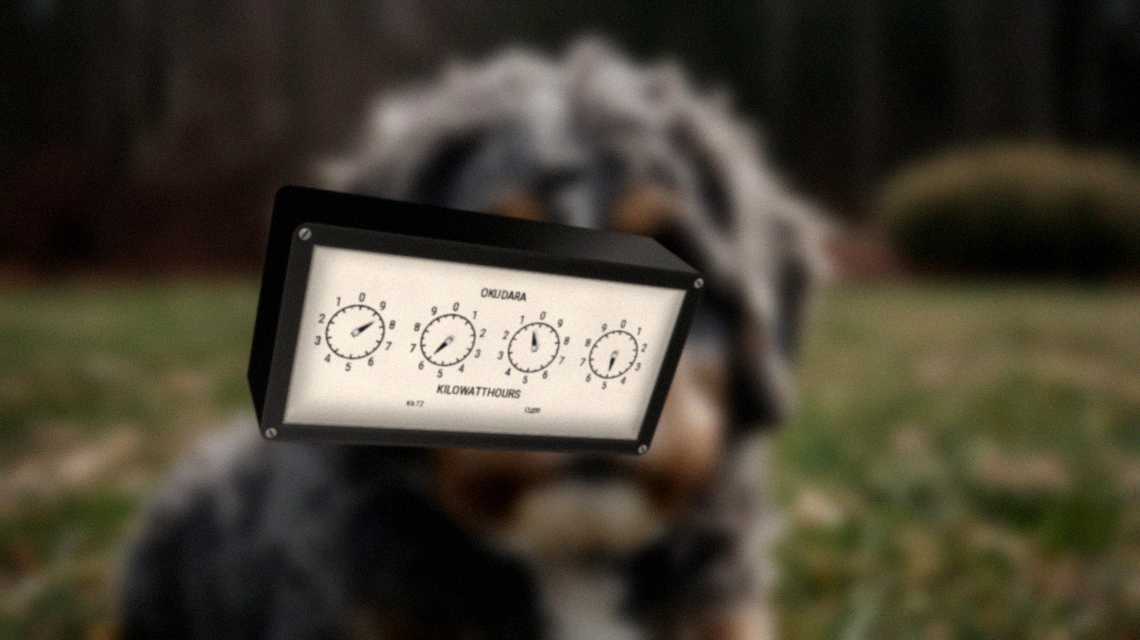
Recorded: 8605; kWh
